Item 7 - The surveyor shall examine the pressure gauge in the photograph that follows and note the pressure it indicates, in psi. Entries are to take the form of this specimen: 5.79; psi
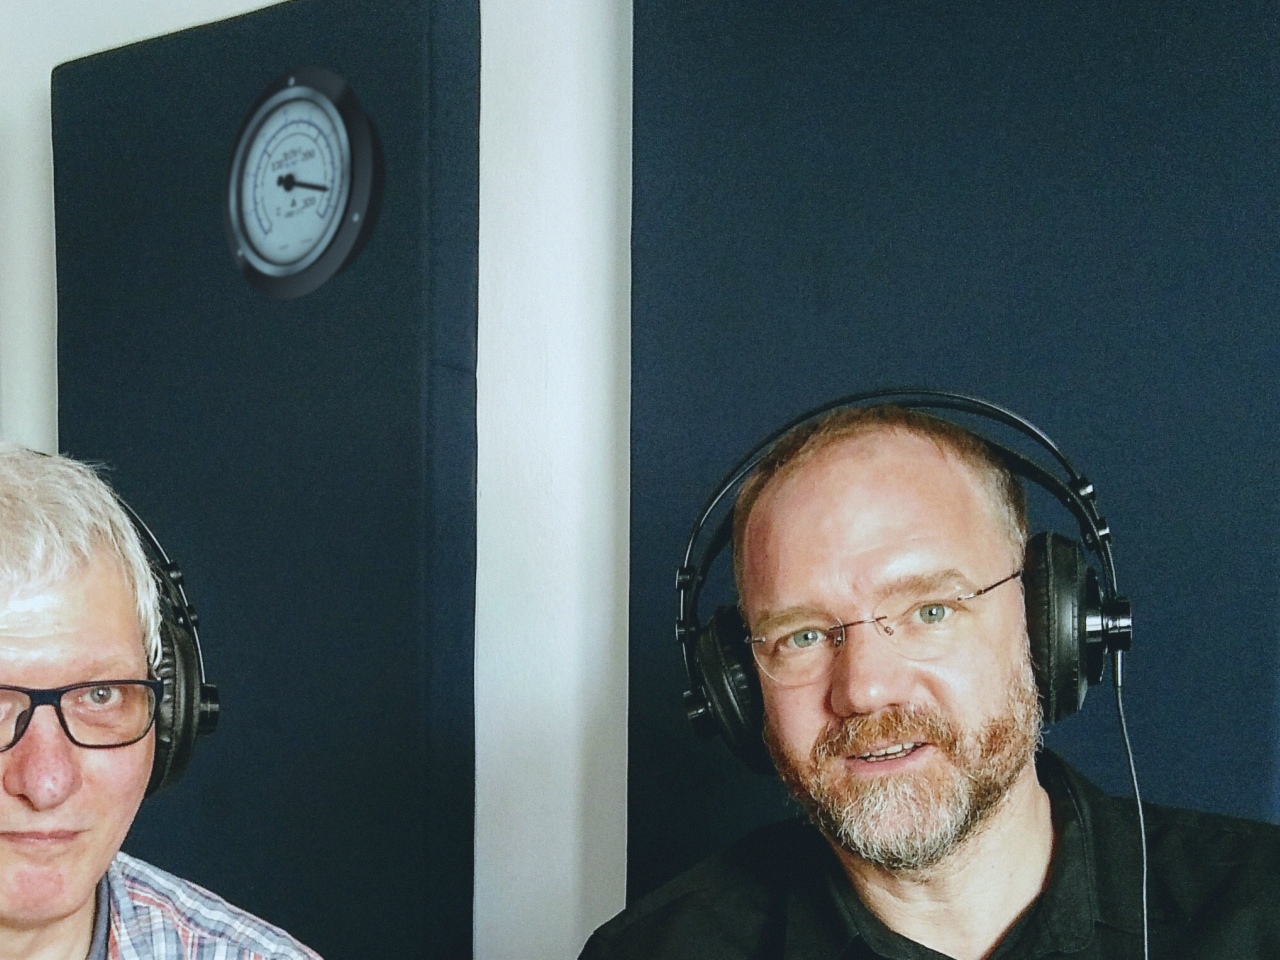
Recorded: 270; psi
